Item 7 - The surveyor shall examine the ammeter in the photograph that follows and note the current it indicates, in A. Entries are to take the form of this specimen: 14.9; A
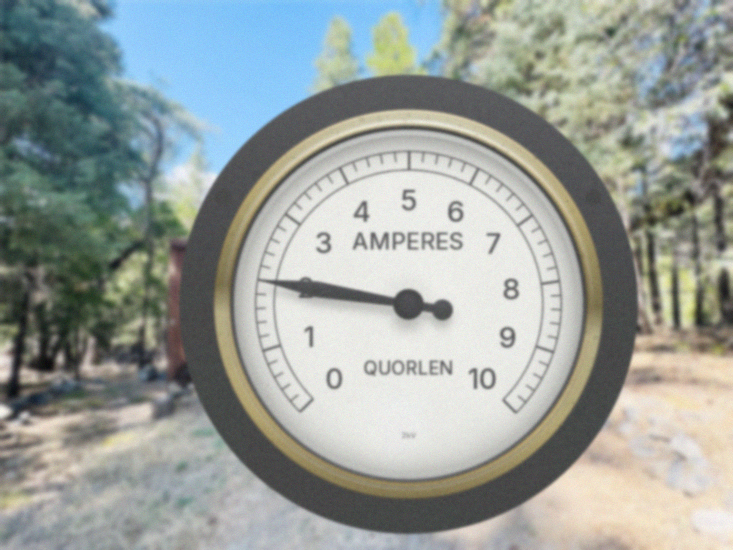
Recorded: 2; A
